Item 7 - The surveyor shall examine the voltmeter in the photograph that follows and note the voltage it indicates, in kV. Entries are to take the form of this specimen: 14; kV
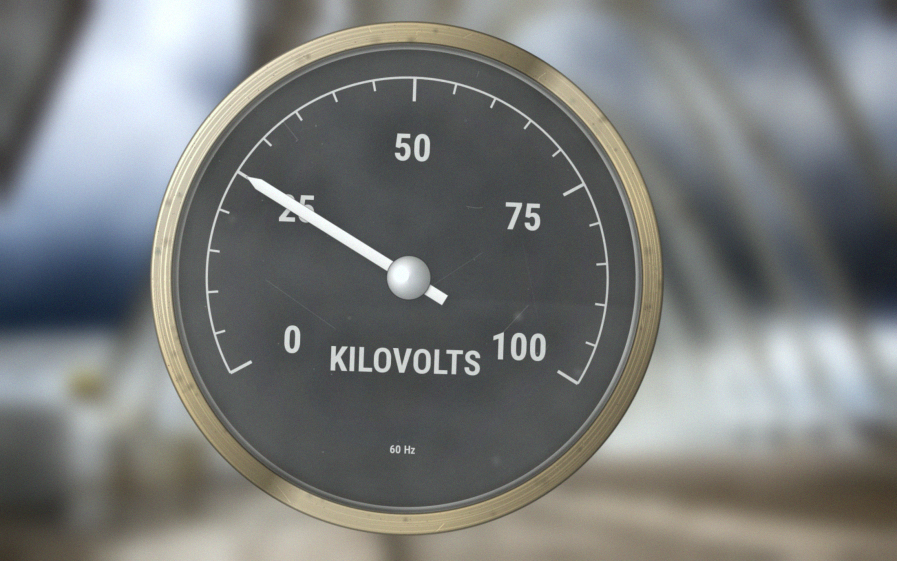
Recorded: 25; kV
